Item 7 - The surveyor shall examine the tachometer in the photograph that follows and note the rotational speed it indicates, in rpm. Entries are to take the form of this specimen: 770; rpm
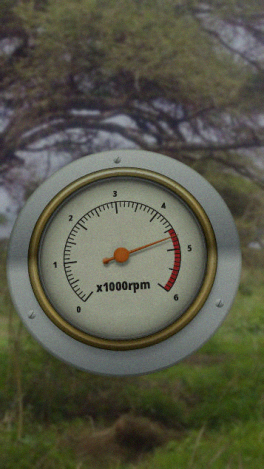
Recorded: 4700; rpm
